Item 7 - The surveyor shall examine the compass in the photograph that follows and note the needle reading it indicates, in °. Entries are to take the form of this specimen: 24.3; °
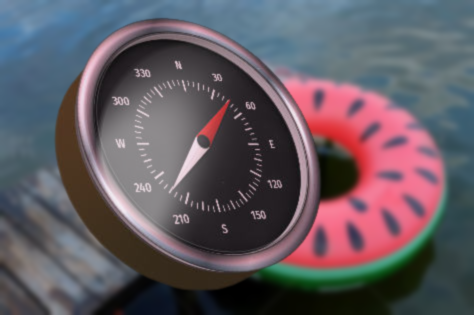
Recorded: 45; °
